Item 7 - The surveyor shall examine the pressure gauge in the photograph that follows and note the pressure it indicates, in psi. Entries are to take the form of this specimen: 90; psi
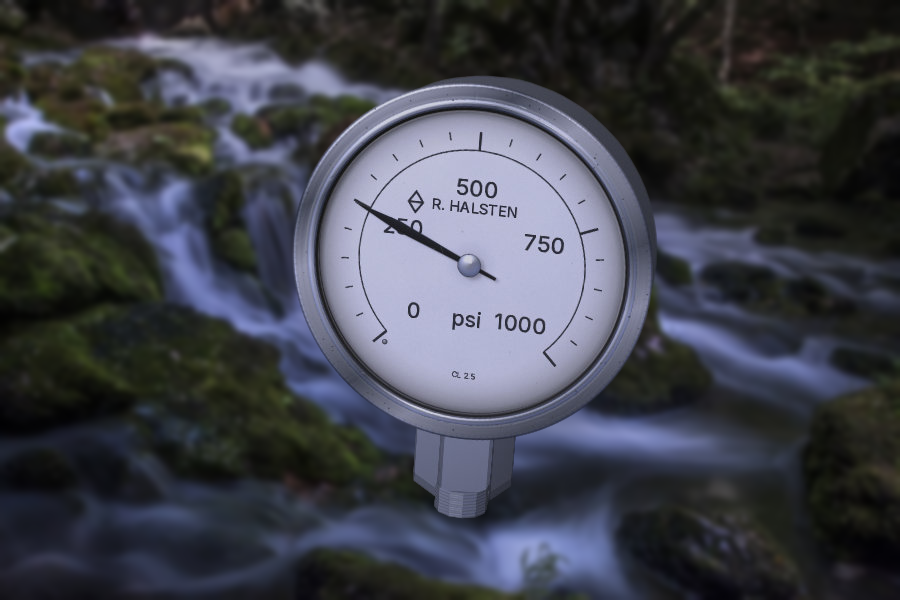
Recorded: 250; psi
